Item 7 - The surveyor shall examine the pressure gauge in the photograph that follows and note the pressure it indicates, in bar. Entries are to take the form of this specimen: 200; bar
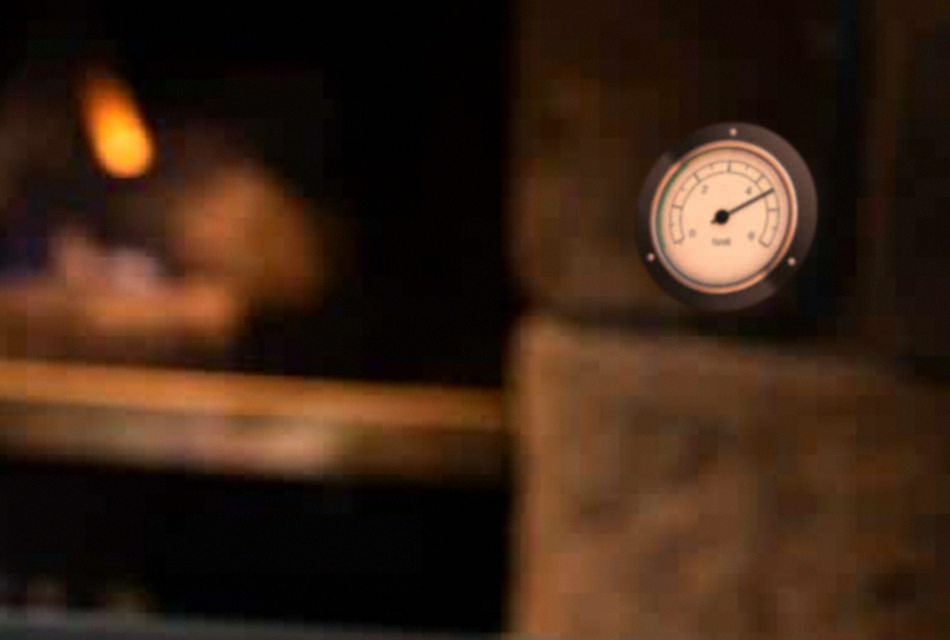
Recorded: 4.5; bar
